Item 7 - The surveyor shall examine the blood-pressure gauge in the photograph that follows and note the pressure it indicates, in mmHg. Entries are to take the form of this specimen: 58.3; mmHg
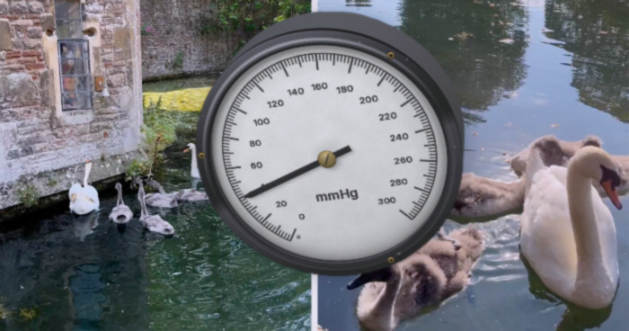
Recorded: 40; mmHg
